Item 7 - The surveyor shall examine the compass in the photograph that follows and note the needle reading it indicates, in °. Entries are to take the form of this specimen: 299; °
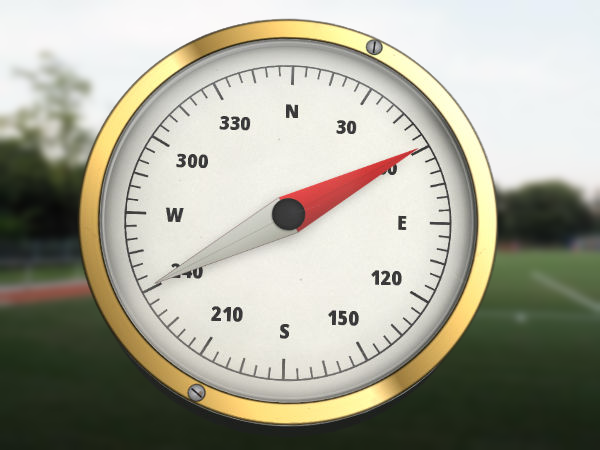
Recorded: 60; °
